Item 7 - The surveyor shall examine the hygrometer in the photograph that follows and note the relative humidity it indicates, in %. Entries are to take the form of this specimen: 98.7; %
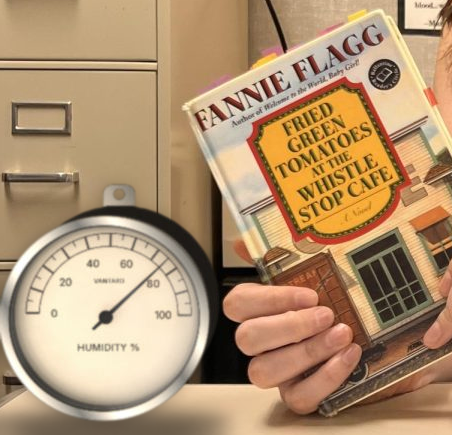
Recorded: 75; %
